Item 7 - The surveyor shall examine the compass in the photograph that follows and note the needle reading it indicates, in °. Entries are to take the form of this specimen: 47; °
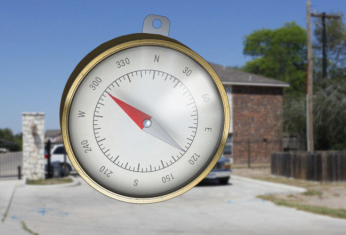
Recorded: 300; °
